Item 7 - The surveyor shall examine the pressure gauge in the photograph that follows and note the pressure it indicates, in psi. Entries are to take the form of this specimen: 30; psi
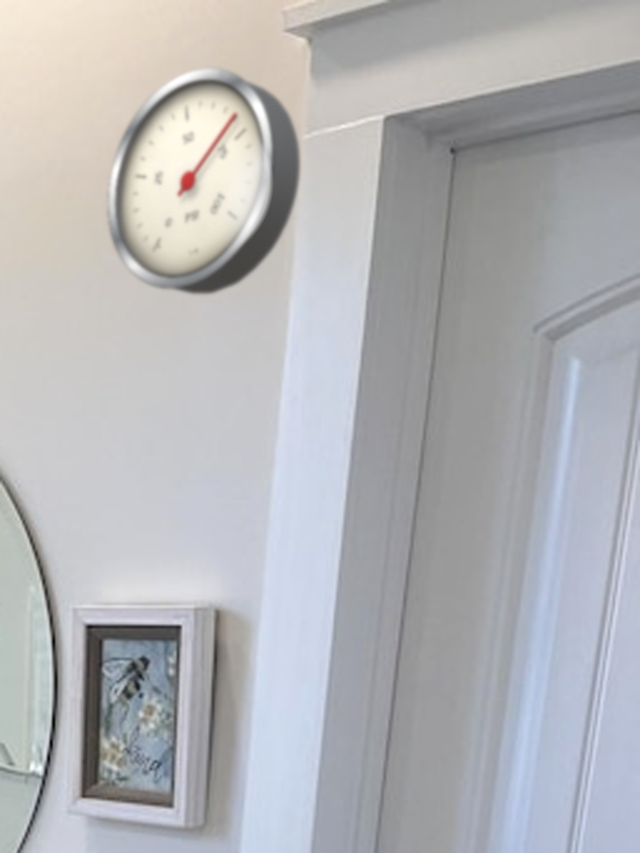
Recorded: 70; psi
